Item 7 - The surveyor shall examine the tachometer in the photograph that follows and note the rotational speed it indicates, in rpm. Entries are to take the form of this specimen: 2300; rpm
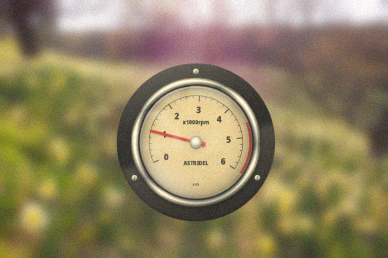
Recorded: 1000; rpm
